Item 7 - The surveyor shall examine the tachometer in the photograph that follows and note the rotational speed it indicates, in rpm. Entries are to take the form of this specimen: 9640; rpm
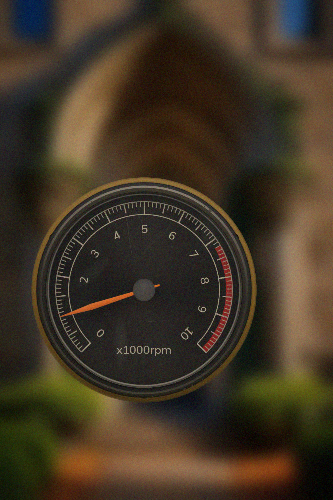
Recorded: 1000; rpm
